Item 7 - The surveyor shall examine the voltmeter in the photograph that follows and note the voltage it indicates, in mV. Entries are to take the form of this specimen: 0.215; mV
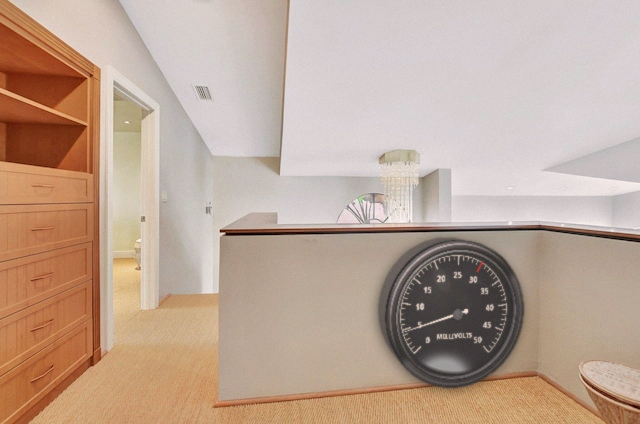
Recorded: 5; mV
